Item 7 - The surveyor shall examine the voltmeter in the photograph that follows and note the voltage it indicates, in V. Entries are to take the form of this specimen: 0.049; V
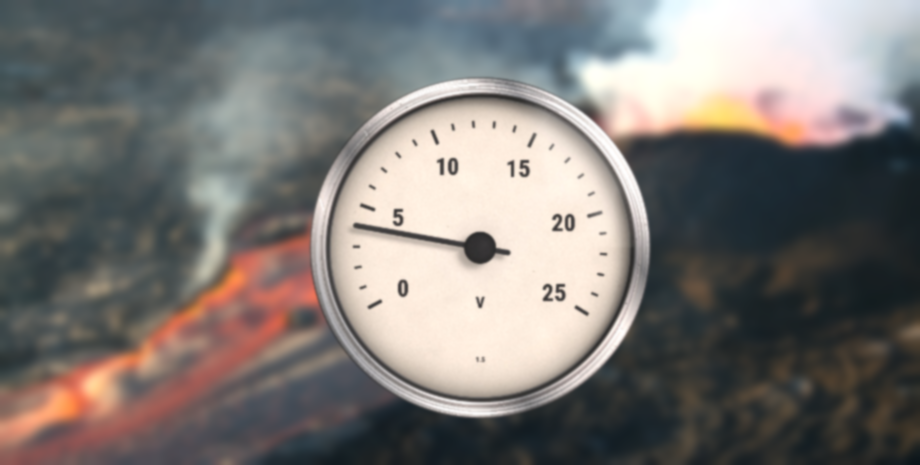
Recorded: 4; V
